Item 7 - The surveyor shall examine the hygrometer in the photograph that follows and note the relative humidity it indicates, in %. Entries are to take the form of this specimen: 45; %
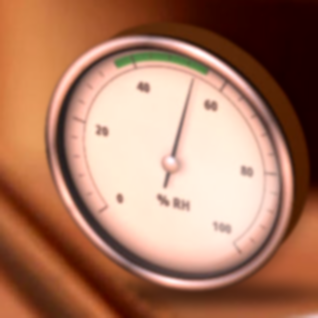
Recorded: 54; %
